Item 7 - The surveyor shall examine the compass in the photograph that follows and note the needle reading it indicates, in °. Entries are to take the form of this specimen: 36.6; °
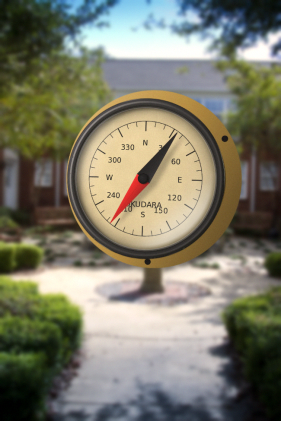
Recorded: 215; °
